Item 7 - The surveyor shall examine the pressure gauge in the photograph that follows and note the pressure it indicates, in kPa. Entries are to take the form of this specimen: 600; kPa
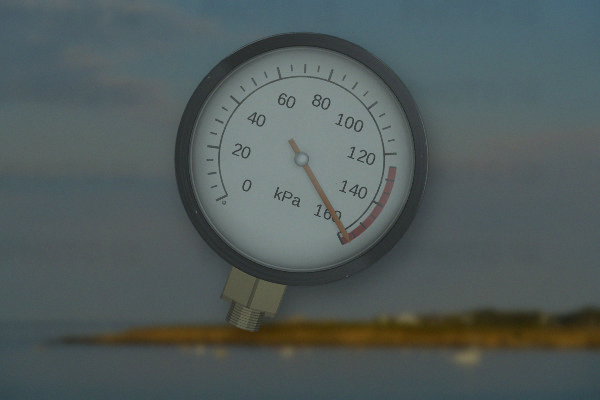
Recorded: 157.5; kPa
